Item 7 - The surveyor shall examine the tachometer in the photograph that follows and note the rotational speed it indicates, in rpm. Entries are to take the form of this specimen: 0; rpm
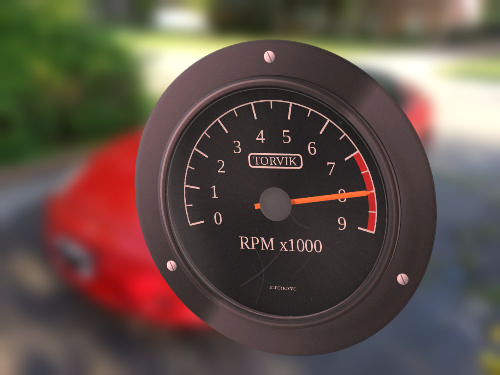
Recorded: 8000; rpm
